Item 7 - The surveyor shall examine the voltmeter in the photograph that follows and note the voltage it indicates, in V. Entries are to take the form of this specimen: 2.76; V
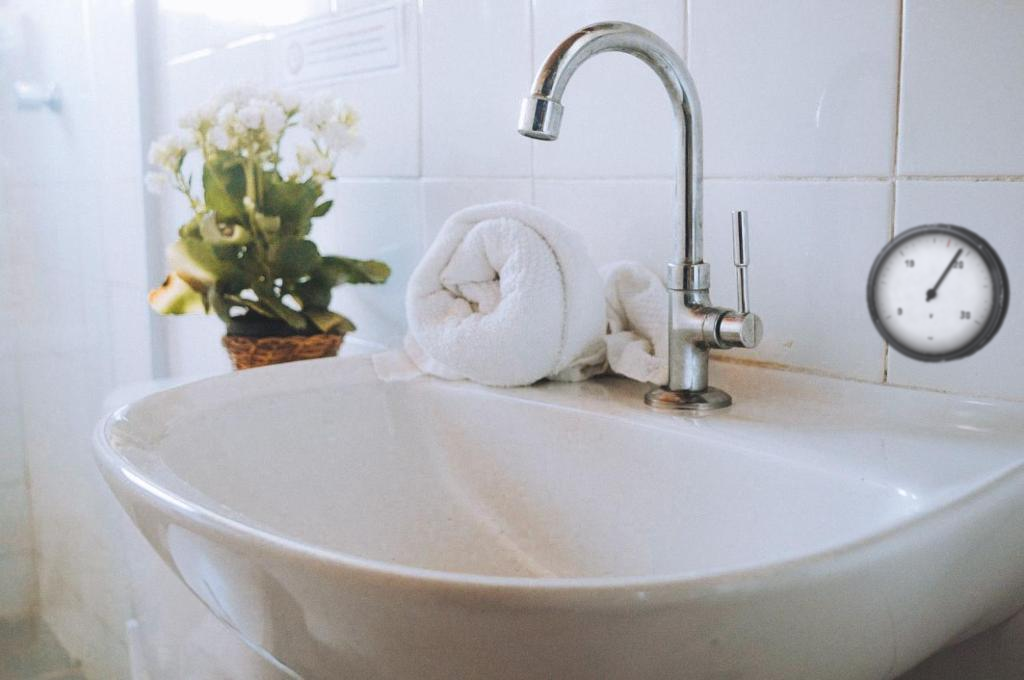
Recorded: 19; V
